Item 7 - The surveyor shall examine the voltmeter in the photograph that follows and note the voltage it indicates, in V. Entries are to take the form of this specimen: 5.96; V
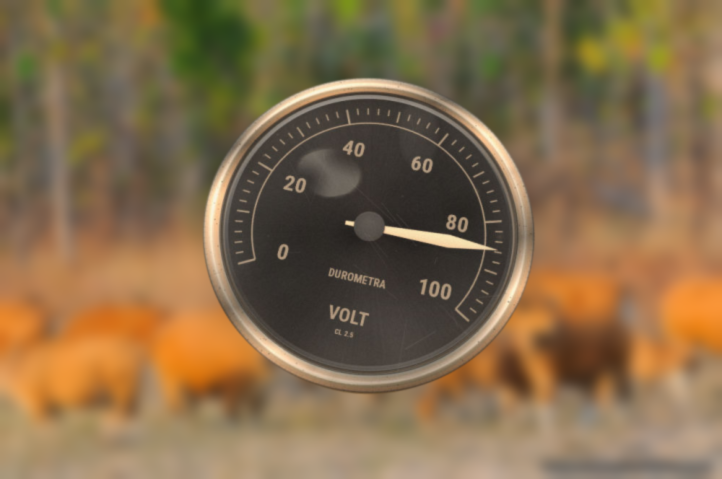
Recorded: 86; V
